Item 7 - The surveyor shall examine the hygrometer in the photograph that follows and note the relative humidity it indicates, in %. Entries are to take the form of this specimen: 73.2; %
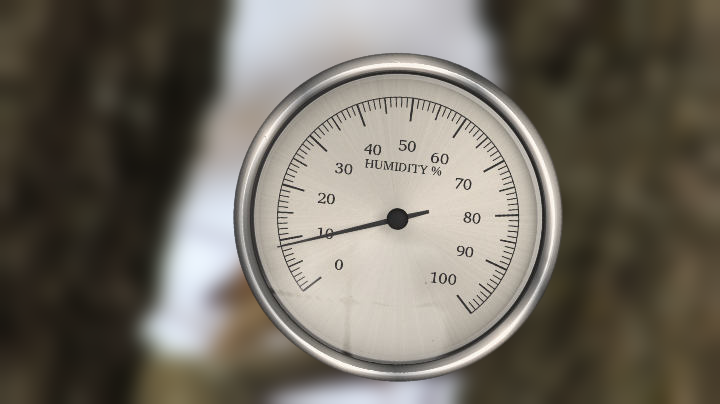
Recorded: 9; %
